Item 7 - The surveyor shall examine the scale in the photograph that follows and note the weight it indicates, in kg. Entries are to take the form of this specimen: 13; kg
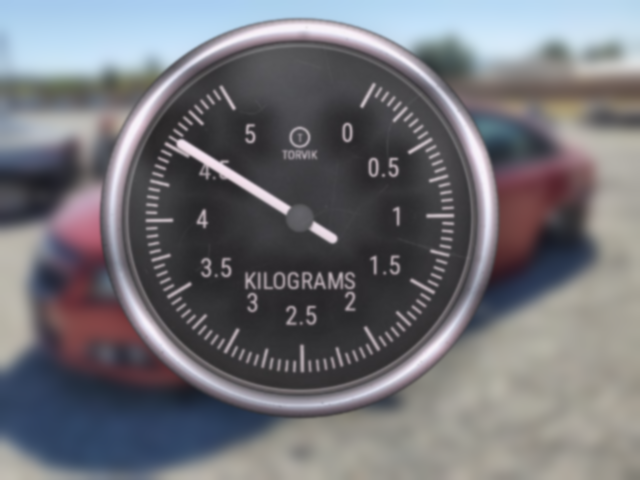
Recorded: 4.55; kg
